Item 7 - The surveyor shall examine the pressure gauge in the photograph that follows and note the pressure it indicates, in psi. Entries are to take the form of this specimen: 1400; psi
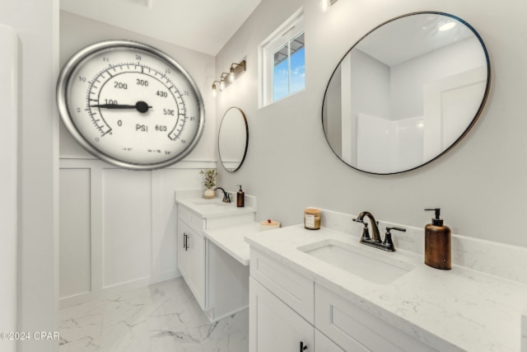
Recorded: 80; psi
